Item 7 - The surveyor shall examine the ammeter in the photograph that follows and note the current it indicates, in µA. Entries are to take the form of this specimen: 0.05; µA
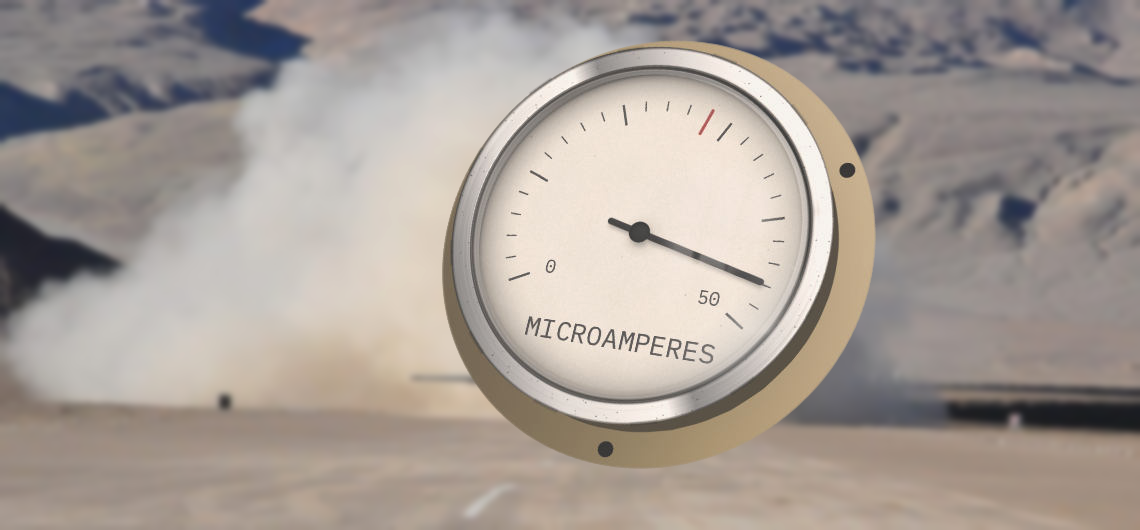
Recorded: 46; µA
